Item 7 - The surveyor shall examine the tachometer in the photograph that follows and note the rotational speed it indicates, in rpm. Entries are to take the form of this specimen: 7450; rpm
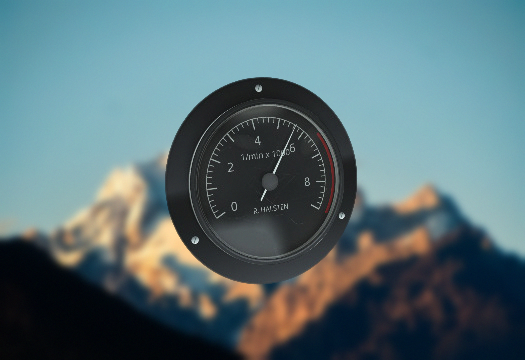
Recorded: 5600; rpm
